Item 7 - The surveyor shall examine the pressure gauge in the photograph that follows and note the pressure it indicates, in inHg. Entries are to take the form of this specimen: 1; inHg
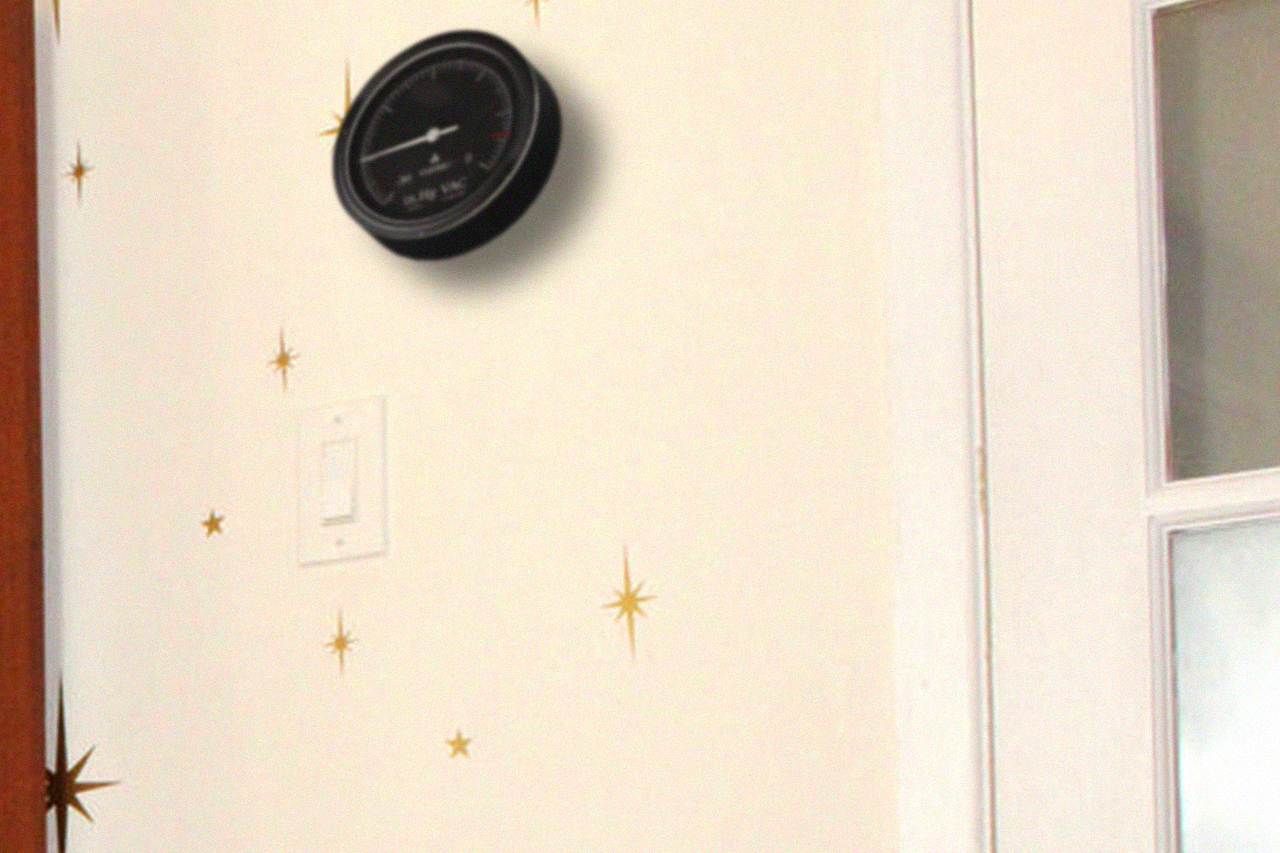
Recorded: -25; inHg
